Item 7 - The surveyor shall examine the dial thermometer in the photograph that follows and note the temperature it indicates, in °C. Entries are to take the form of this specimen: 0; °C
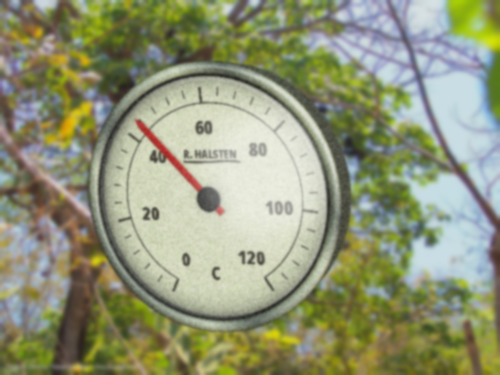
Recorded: 44; °C
